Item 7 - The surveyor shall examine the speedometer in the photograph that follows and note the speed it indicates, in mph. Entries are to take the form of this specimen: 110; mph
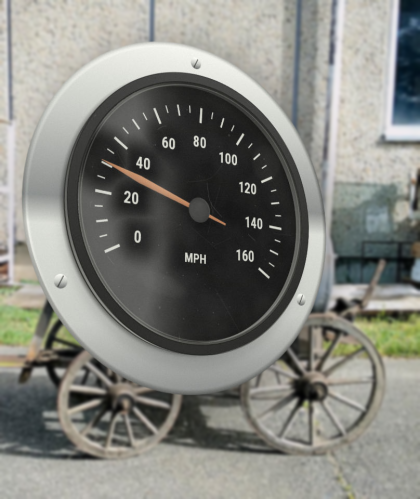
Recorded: 30; mph
